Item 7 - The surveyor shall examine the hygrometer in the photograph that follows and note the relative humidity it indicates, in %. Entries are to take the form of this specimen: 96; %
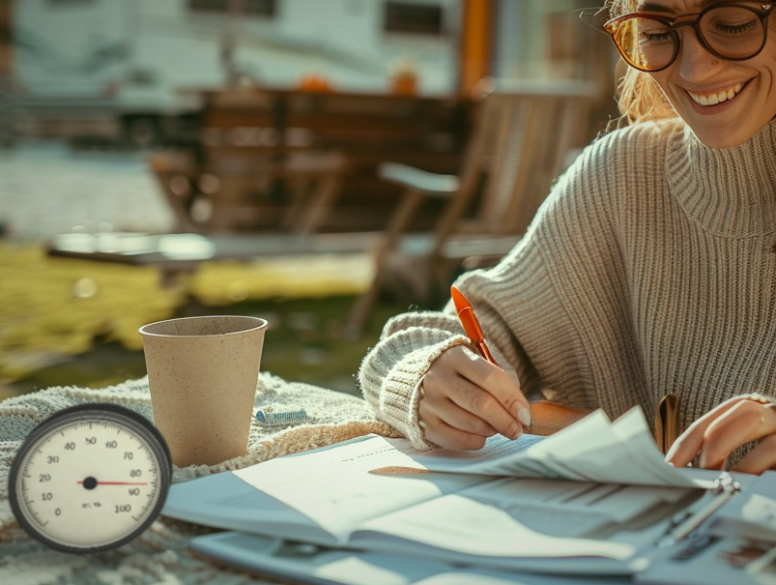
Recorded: 85; %
